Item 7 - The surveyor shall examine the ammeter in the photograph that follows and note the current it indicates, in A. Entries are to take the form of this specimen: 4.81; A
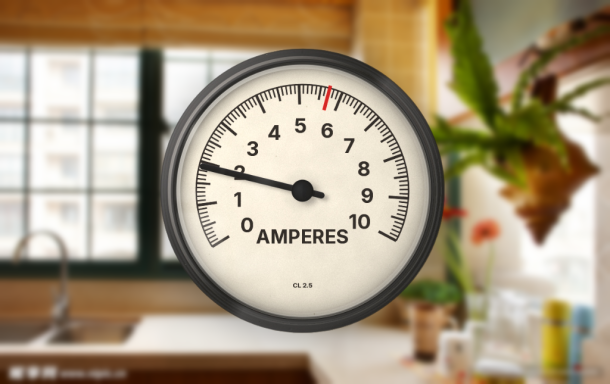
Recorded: 1.9; A
